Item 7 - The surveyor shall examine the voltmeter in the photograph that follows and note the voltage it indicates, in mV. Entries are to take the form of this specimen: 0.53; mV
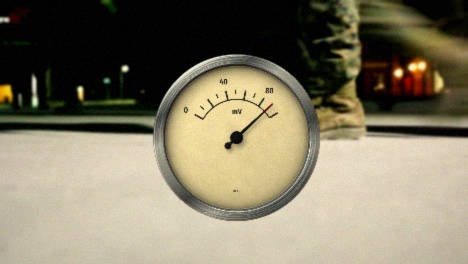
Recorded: 90; mV
